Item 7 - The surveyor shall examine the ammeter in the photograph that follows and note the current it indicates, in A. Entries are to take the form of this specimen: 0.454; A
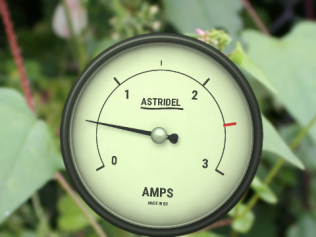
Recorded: 0.5; A
